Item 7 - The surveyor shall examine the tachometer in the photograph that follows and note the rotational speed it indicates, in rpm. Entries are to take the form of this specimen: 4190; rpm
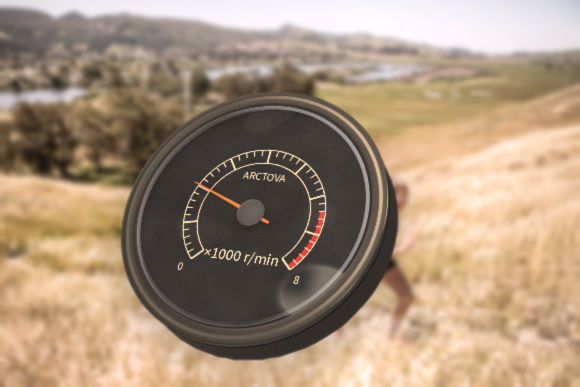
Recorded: 2000; rpm
